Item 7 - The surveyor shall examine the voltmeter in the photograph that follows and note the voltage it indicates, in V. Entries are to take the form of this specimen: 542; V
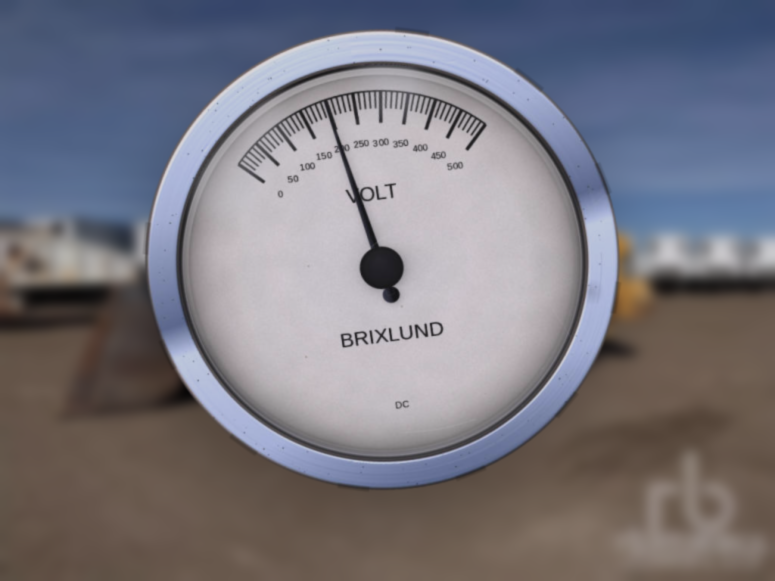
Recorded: 200; V
